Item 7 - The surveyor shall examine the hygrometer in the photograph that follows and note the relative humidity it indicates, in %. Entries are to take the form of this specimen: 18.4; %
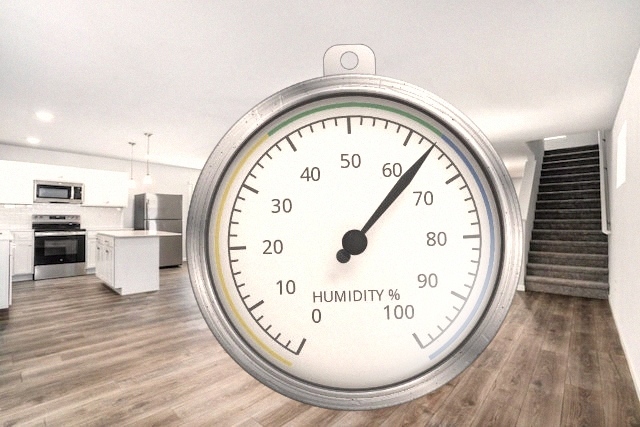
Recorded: 64; %
